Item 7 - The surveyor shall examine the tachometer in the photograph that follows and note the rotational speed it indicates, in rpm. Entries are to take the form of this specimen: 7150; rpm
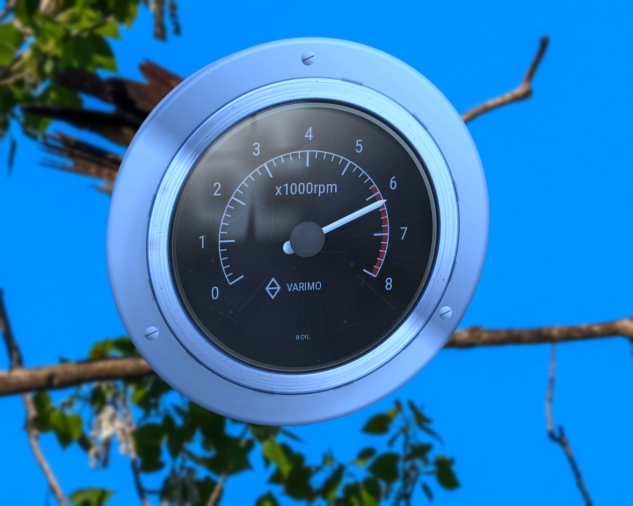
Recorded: 6200; rpm
